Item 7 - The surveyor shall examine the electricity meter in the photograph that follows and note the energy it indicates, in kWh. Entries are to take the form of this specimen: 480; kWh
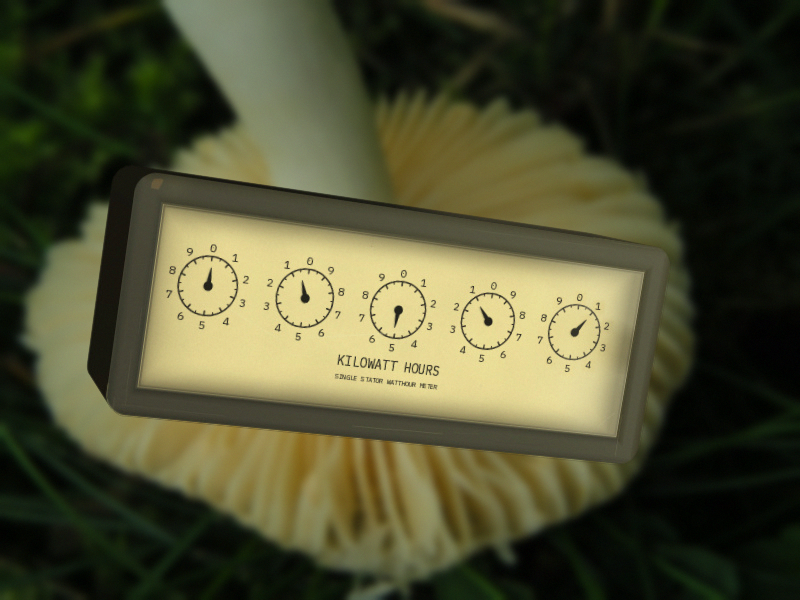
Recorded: 511; kWh
